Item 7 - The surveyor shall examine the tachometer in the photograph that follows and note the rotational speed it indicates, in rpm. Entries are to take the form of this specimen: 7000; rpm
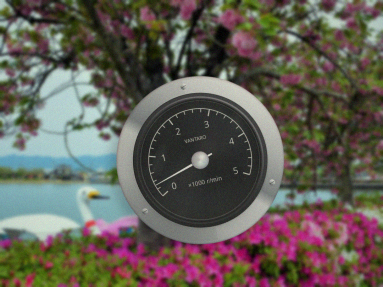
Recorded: 300; rpm
